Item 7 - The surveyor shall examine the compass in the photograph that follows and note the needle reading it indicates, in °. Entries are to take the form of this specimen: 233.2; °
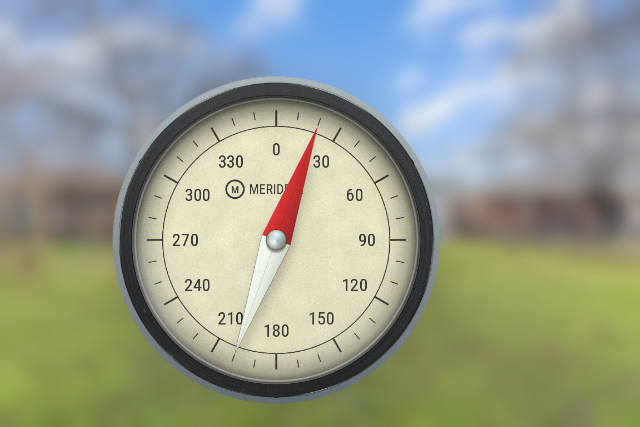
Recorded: 20; °
